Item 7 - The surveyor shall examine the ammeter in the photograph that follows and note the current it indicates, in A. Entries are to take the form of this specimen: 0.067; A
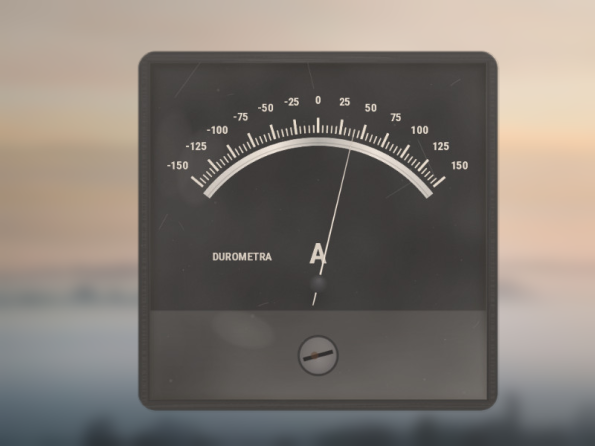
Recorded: 40; A
